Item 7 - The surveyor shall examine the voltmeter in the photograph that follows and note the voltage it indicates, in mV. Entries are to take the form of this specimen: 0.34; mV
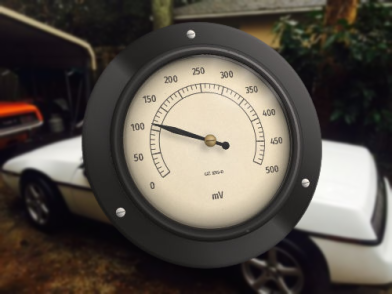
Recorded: 110; mV
